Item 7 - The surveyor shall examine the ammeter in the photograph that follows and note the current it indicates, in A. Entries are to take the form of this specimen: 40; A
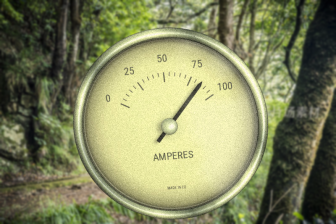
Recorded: 85; A
